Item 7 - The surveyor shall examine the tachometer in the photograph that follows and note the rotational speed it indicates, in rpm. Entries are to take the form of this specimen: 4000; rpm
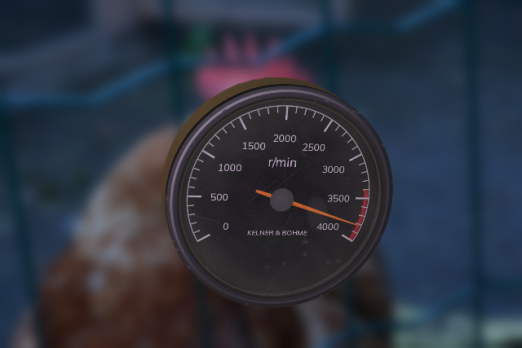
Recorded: 3800; rpm
